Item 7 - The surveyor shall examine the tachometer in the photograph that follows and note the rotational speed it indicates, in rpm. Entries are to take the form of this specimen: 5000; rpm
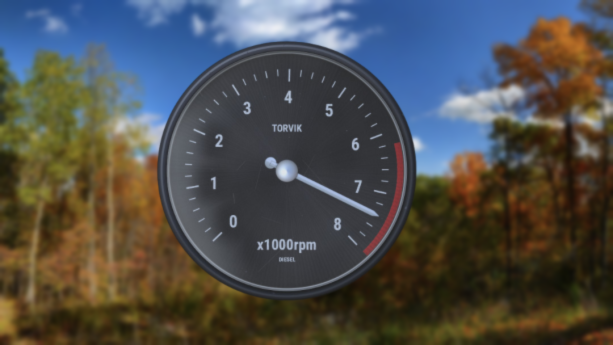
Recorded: 7400; rpm
